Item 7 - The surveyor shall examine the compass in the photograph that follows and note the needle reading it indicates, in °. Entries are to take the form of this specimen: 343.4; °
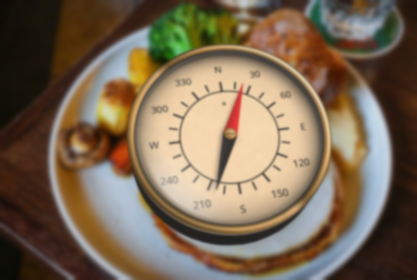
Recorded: 22.5; °
